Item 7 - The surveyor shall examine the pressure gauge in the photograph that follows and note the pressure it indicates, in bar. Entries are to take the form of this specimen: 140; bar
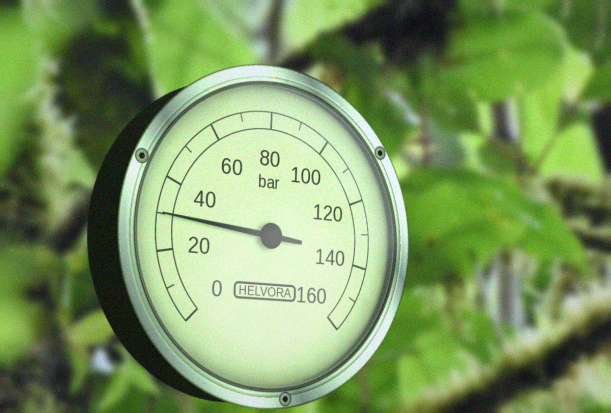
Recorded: 30; bar
